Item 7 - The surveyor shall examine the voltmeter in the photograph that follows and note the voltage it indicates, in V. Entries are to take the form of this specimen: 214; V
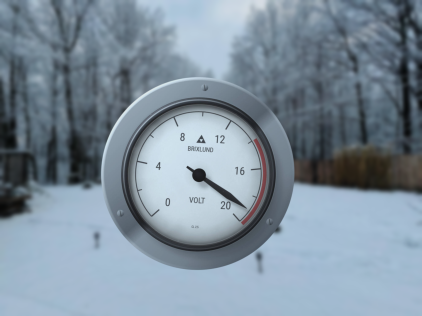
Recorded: 19; V
